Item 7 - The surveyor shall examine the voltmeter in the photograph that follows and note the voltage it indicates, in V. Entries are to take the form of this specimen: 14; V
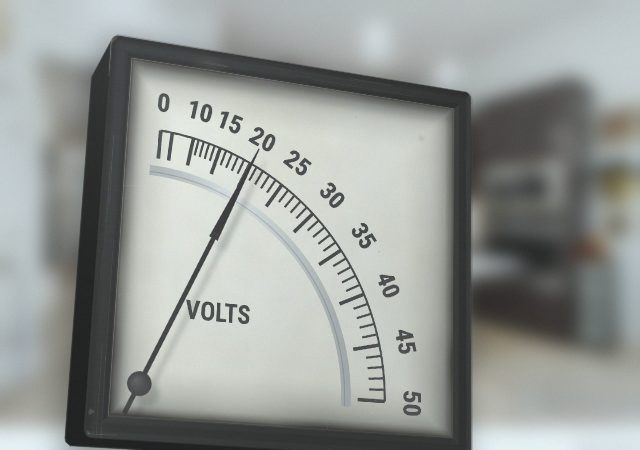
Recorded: 20; V
